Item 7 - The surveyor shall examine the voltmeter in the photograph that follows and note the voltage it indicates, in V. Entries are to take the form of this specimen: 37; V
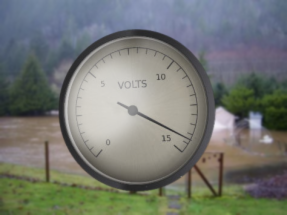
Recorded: 14.25; V
